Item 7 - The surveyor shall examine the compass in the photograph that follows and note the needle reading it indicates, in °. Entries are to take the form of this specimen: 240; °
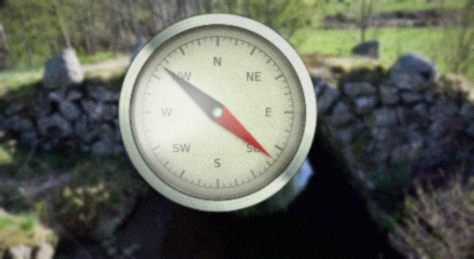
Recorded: 130; °
